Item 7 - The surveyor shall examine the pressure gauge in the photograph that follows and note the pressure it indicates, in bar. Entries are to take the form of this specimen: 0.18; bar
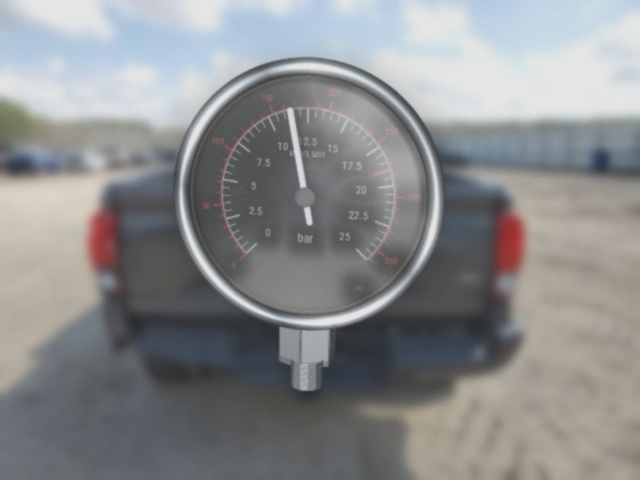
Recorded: 11.5; bar
